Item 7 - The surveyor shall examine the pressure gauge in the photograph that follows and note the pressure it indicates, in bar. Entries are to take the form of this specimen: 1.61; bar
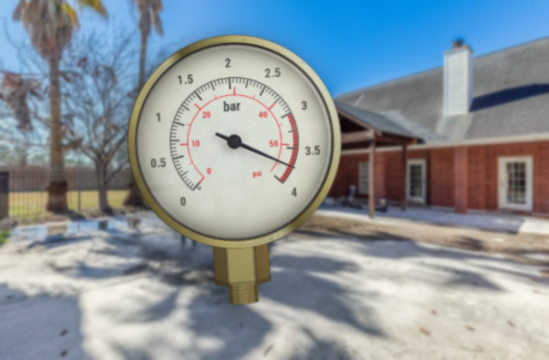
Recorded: 3.75; bar
